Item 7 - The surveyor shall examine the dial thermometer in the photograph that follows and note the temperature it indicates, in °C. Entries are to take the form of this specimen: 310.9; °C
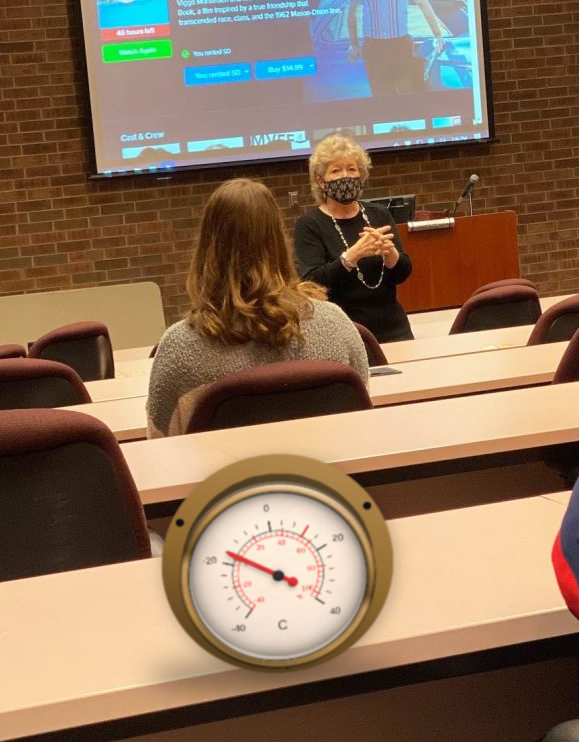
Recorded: -16; °C
